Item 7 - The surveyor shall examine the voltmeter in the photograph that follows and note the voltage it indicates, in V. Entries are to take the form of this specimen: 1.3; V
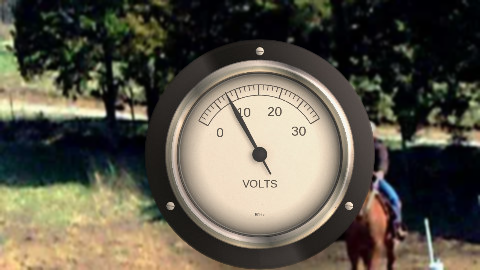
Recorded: 8; V
